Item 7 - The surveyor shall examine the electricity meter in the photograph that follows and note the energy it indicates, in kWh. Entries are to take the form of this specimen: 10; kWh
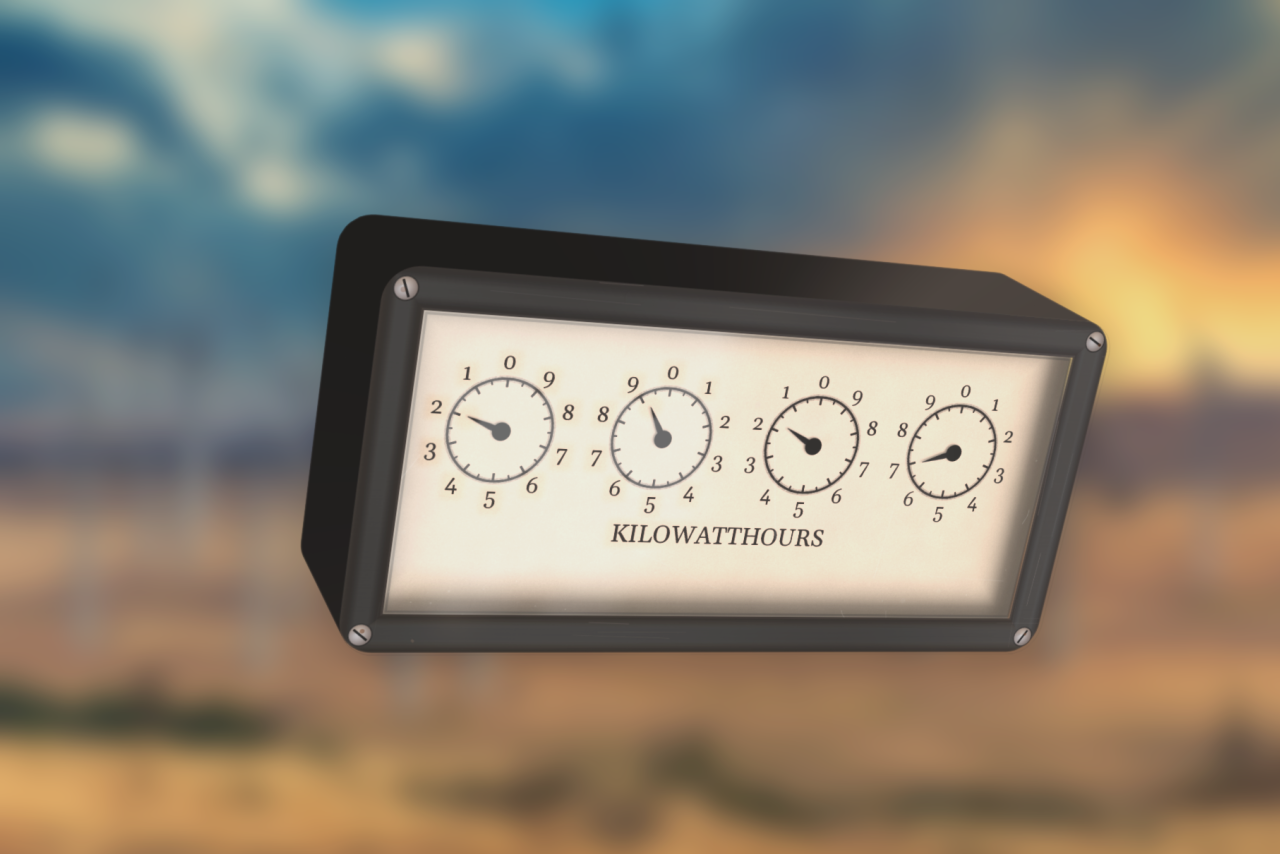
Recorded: 1917; kWh
